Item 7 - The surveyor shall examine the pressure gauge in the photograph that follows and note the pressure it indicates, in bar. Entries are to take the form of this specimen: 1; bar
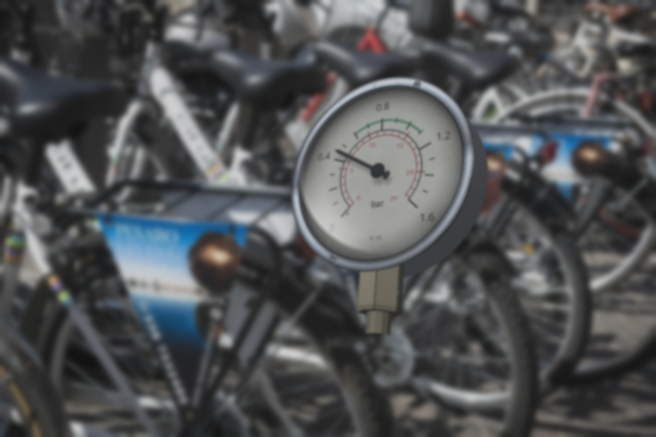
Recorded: 0.45; bar
